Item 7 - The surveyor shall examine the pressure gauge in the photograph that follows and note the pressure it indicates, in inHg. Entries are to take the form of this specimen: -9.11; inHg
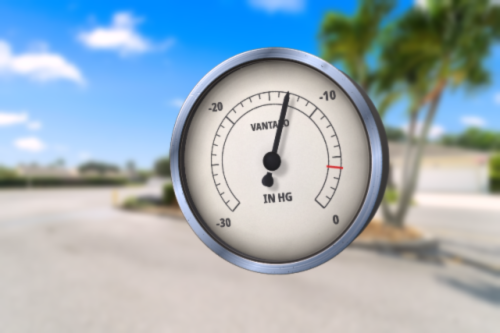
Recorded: -13; inHg
